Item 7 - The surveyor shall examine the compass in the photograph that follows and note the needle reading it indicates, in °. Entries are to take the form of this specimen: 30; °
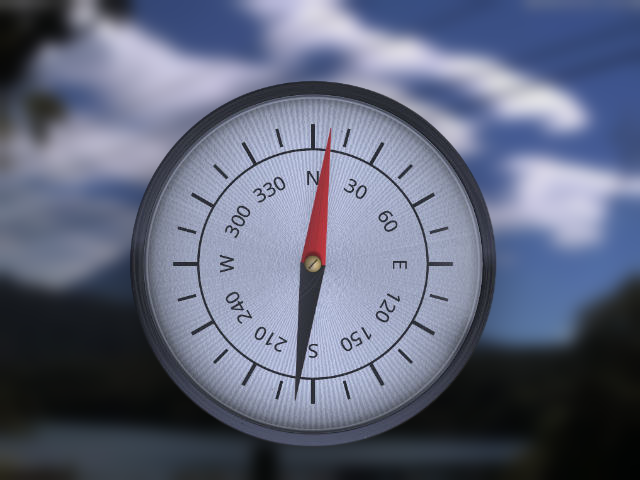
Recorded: 7.5; °
